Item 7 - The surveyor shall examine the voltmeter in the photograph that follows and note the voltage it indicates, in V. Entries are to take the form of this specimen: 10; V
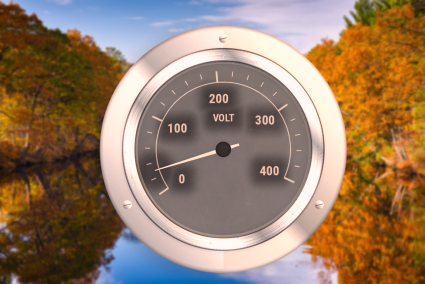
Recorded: 30; V
